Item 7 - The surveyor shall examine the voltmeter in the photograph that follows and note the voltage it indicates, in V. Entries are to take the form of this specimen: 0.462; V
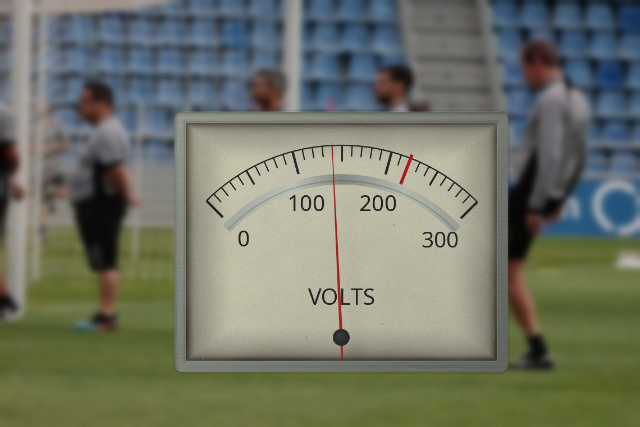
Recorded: 140; V
